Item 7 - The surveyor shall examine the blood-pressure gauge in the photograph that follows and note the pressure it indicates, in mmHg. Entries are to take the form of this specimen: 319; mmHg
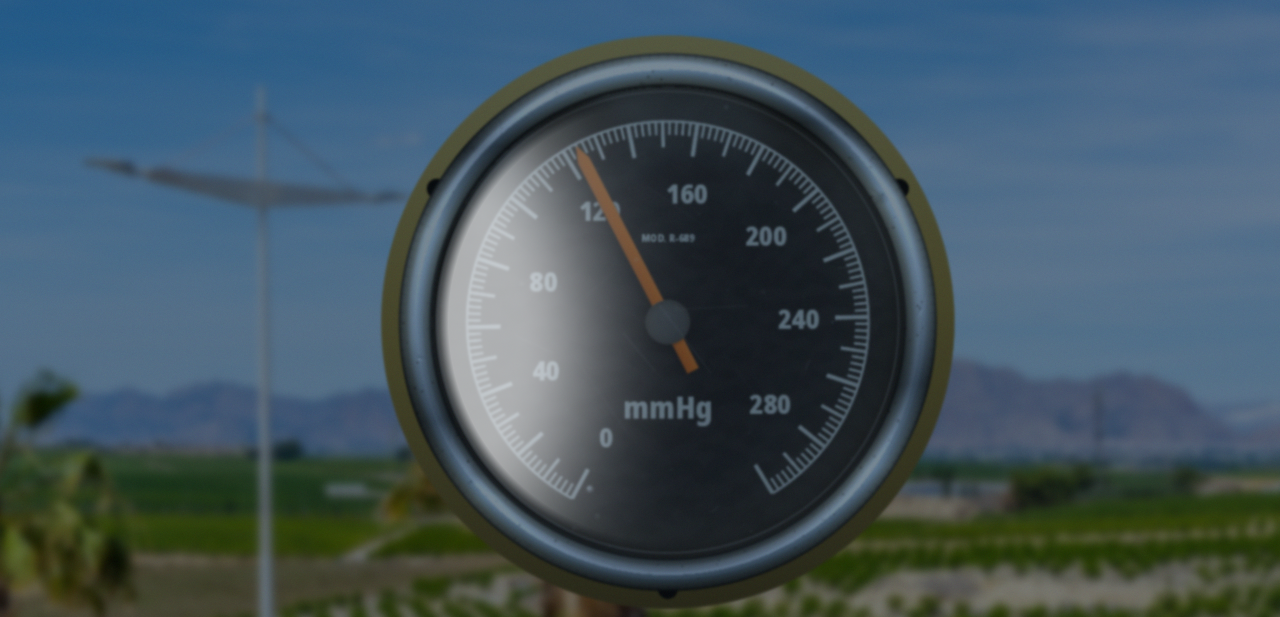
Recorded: 124; mmHg
